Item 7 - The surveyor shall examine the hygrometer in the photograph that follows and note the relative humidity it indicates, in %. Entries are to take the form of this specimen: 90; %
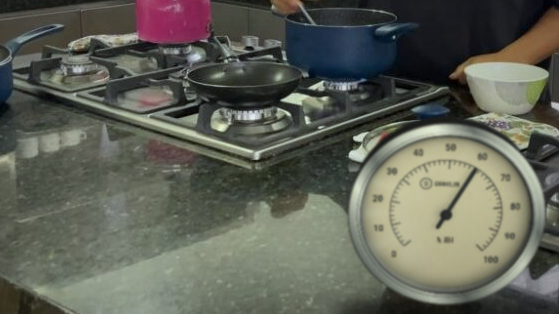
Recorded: 60; %
